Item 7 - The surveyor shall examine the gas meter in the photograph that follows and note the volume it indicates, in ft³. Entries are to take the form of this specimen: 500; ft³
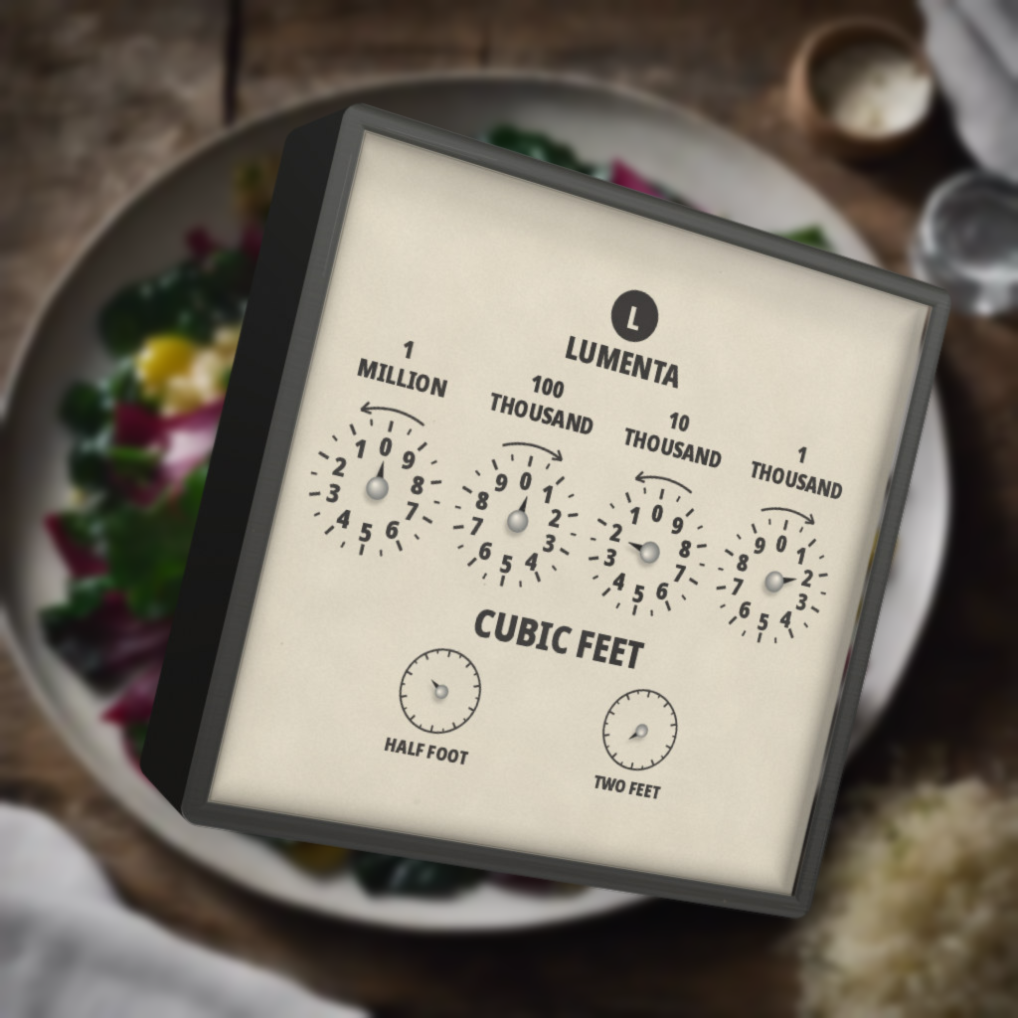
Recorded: 2200; ft³
